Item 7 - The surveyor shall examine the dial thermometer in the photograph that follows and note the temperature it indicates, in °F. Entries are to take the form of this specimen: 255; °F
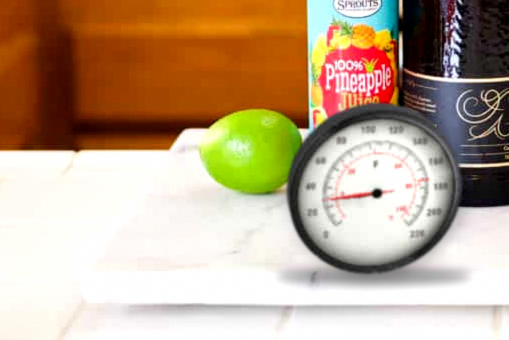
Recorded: 30; °F
